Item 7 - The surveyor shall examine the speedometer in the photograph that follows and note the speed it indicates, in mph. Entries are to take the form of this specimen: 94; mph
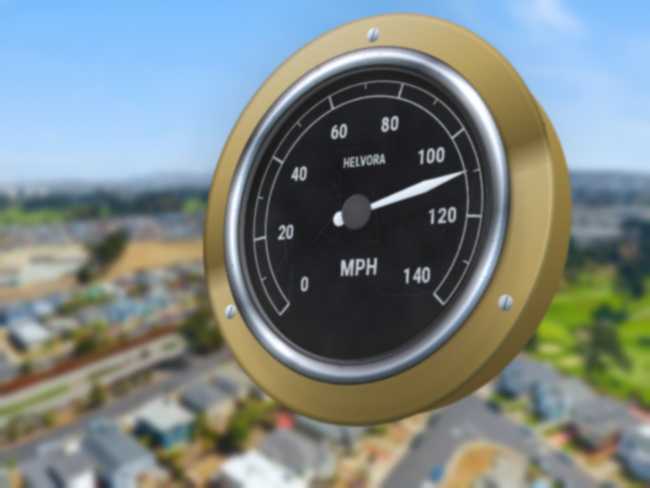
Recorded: 110; mph
